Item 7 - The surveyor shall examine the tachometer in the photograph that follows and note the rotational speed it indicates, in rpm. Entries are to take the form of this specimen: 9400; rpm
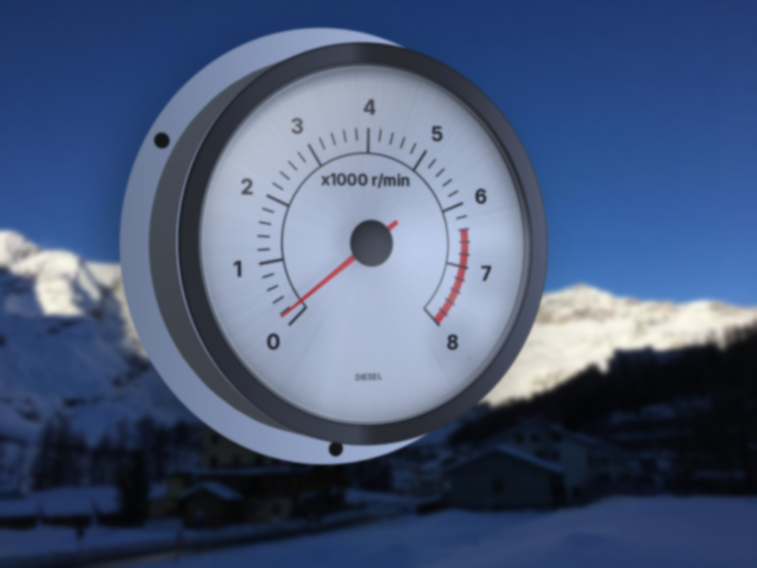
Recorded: 200; rpm
